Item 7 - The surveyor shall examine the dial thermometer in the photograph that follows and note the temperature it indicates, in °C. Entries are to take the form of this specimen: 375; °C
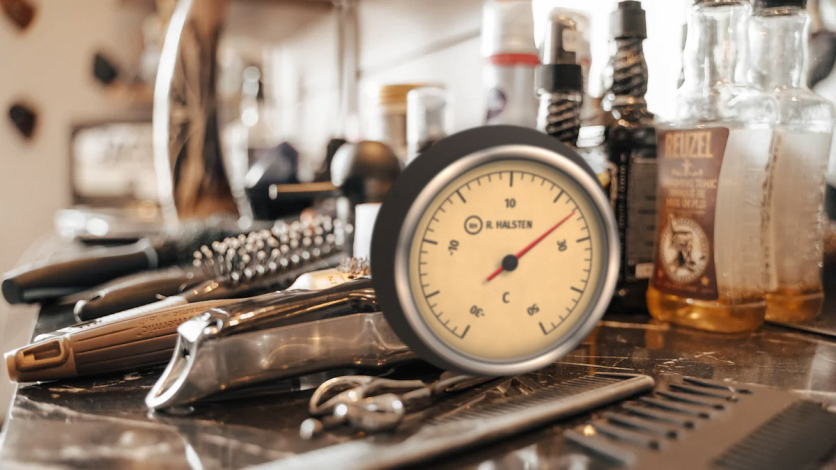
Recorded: 24; °C
